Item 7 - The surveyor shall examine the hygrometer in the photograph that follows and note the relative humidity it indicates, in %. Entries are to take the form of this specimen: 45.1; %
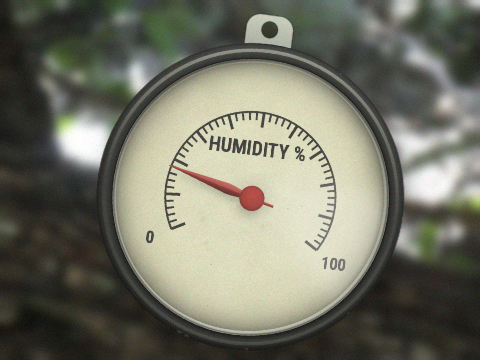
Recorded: 18; %
